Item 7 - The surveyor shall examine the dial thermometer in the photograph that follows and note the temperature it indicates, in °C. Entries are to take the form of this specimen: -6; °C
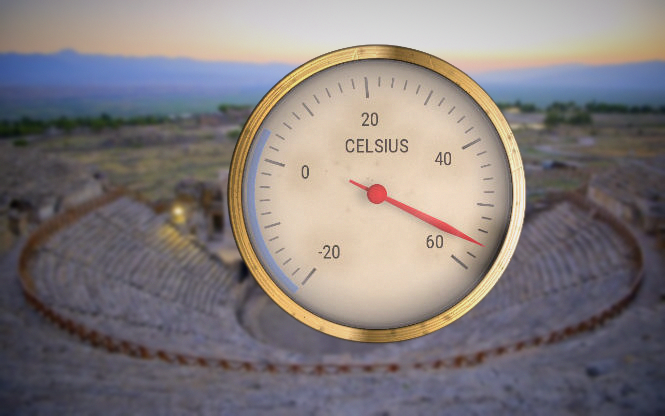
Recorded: 56; °C
